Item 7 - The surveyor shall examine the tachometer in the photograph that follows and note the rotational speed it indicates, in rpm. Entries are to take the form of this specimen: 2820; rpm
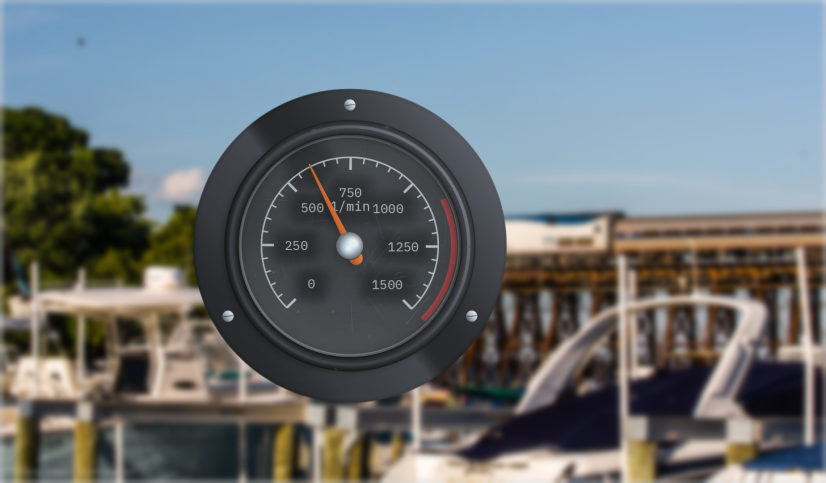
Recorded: 600; rpm
